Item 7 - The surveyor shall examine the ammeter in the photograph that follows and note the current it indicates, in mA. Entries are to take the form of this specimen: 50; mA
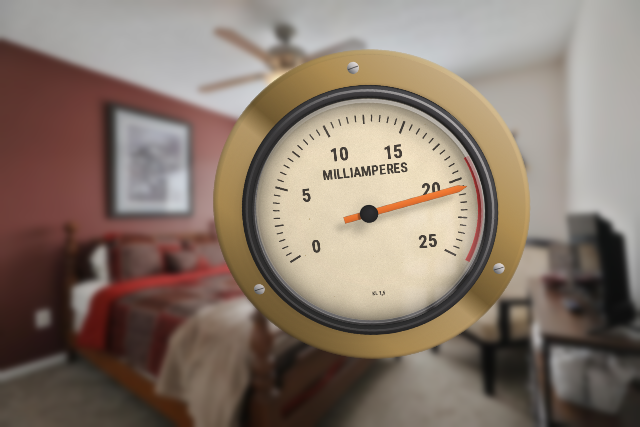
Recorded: 20.5; mA
